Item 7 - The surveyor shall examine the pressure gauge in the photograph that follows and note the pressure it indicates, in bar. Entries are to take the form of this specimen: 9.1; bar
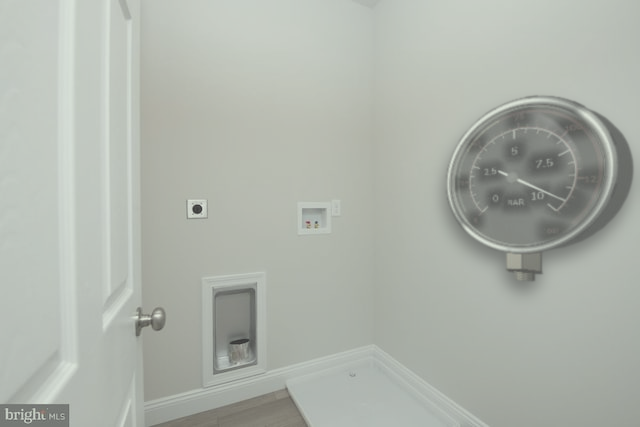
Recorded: 9.5; bar
